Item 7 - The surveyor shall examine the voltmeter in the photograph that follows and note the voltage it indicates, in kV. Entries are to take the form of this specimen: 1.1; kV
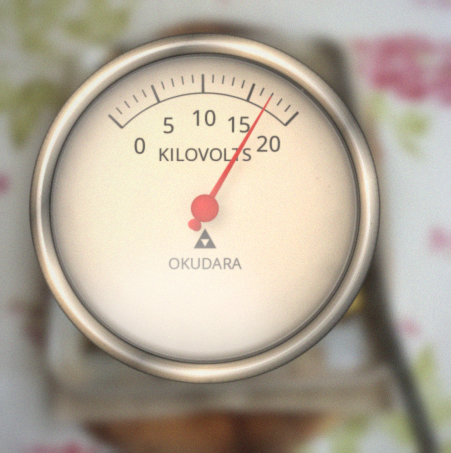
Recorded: 17; kV
